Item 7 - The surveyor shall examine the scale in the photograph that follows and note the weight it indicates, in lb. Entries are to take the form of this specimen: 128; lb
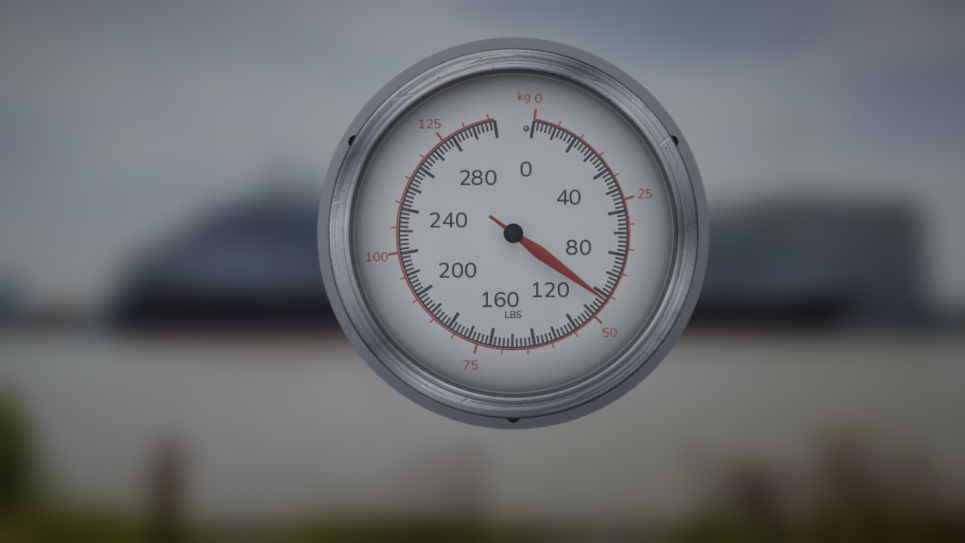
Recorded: 102; lb
